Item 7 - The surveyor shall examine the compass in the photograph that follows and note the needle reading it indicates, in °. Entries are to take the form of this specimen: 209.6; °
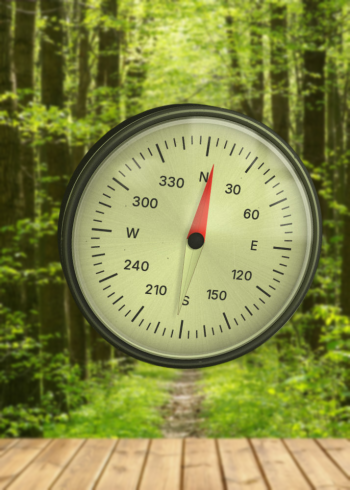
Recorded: 5; °
